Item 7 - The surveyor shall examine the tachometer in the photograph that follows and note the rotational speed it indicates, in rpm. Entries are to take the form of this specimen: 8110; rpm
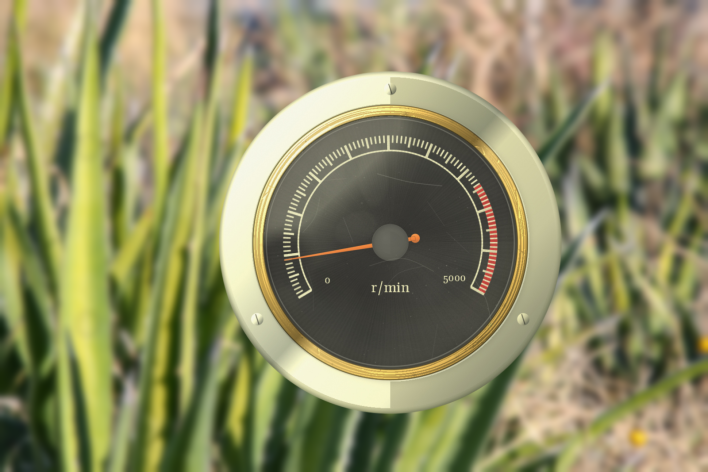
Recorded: 450; rpm
